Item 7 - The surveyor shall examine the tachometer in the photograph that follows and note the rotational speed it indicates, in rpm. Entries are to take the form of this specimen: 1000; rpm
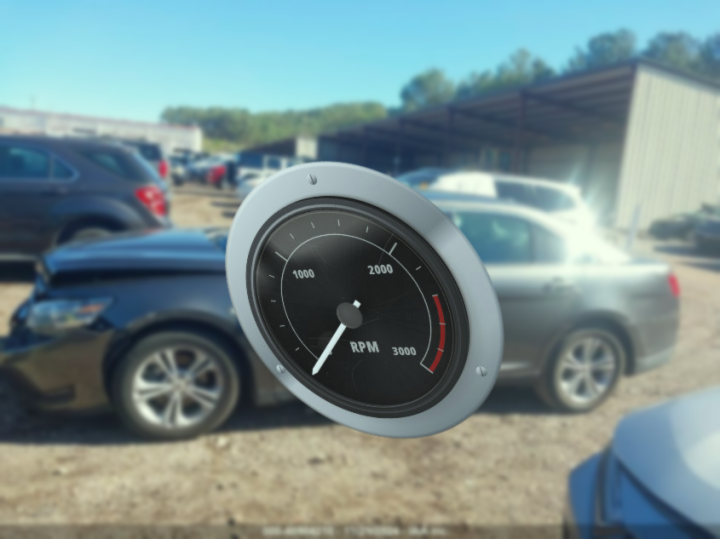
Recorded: 0; rpm
